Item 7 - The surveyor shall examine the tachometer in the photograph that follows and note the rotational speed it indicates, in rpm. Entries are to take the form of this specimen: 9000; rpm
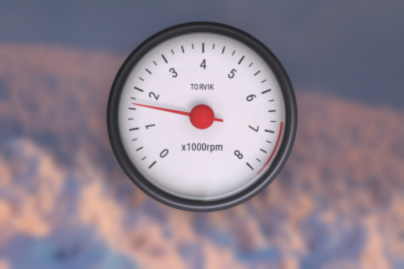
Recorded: 1625; rpm
